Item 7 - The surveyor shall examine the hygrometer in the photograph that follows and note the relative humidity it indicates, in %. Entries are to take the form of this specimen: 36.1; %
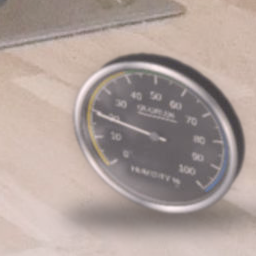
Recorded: 20; %
